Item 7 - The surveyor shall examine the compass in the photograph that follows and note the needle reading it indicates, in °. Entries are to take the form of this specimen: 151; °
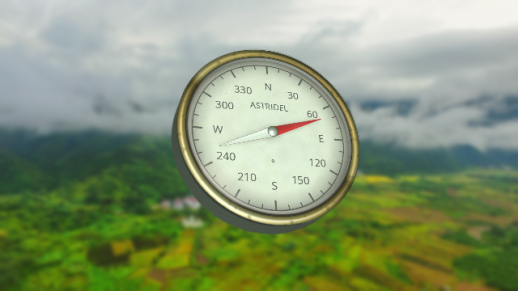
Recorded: 70; °
